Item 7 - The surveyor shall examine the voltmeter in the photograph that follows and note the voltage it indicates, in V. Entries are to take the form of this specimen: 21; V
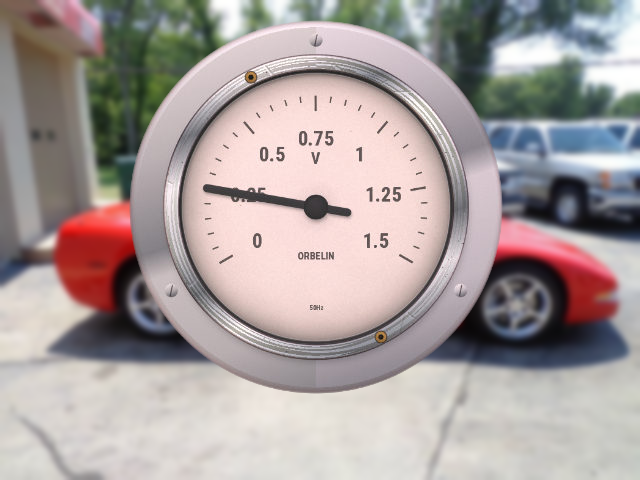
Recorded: 0.25; V
